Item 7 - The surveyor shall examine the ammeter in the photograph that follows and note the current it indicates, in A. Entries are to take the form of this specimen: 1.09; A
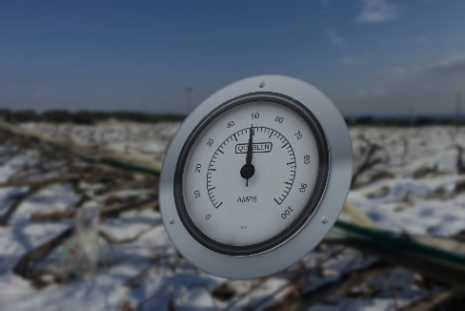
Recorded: 50; A
